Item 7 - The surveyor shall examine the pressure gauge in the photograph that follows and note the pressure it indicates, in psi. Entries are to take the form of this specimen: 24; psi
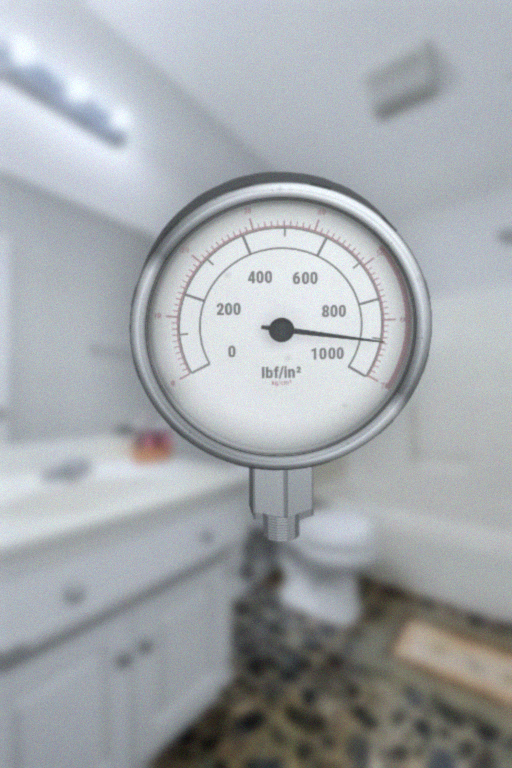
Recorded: 900; psi
